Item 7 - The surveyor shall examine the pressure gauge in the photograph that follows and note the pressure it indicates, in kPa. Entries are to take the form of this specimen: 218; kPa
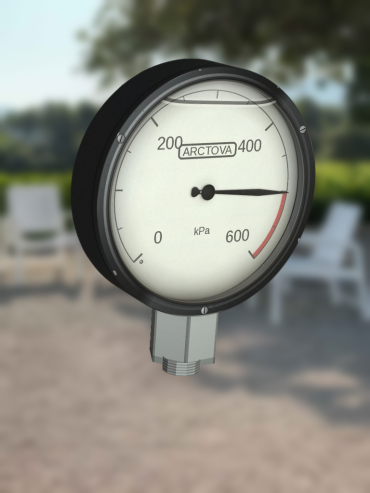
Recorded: 500; kPa
